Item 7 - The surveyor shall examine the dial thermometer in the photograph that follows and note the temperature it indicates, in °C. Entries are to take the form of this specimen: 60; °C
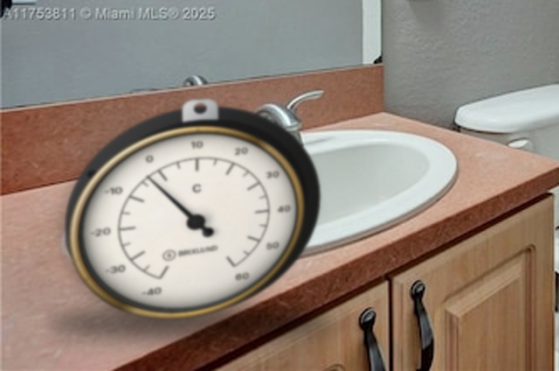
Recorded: -2.5; °C
